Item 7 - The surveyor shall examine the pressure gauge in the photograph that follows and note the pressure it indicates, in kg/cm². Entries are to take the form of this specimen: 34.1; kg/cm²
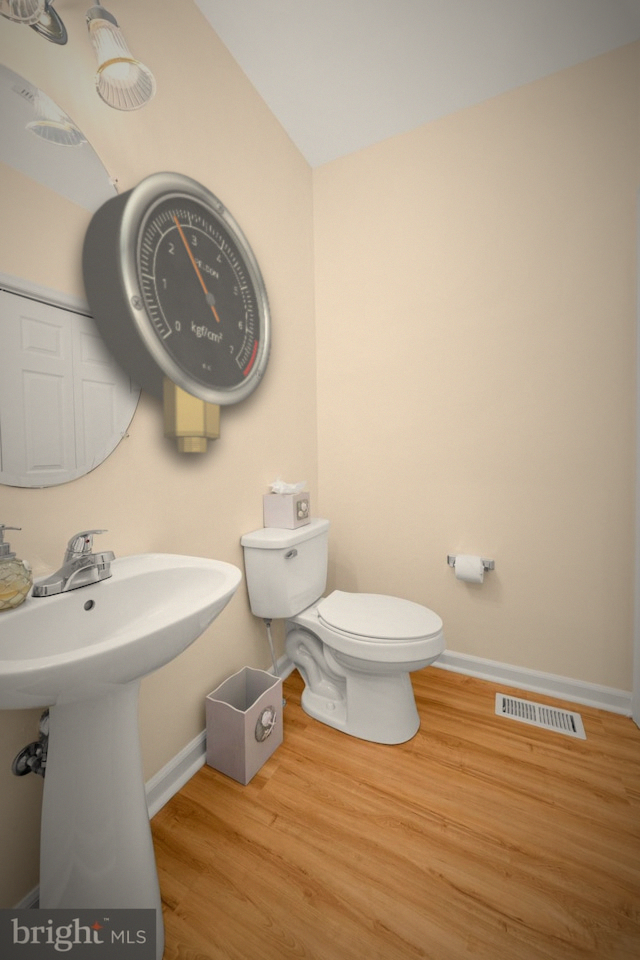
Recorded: 2.5; kg/cm²
